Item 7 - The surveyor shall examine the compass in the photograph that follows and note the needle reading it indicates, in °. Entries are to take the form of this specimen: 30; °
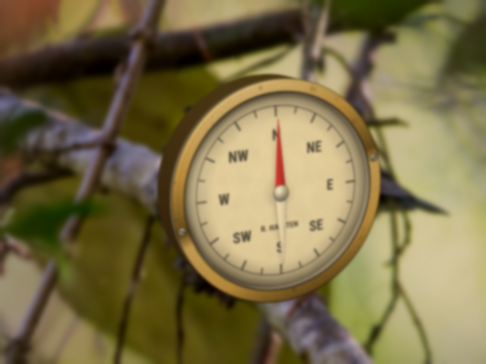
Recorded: 0; °
